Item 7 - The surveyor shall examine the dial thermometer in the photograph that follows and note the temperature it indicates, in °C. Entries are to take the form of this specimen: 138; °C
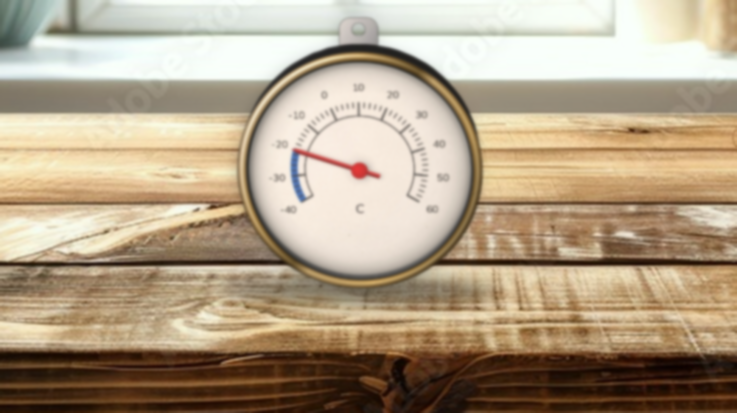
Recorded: -20; °C
